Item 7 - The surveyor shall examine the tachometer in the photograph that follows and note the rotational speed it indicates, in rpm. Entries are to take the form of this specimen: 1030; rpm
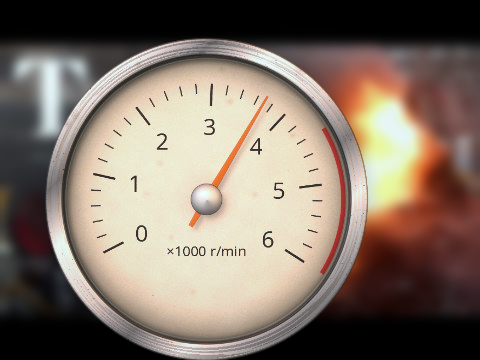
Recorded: 3700; rpm
